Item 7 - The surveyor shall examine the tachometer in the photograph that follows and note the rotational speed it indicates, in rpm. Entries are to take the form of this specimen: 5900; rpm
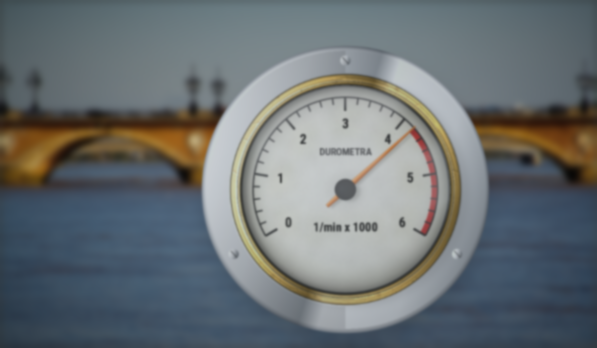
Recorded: 4200; rpm
